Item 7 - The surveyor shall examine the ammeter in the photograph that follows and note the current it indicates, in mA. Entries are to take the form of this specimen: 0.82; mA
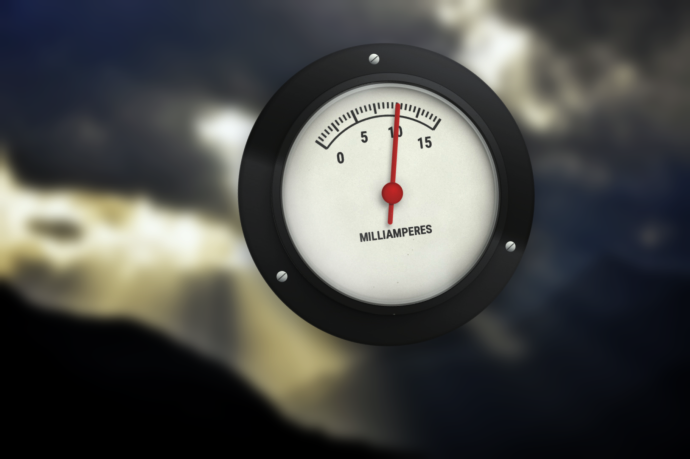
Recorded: 10; mA
